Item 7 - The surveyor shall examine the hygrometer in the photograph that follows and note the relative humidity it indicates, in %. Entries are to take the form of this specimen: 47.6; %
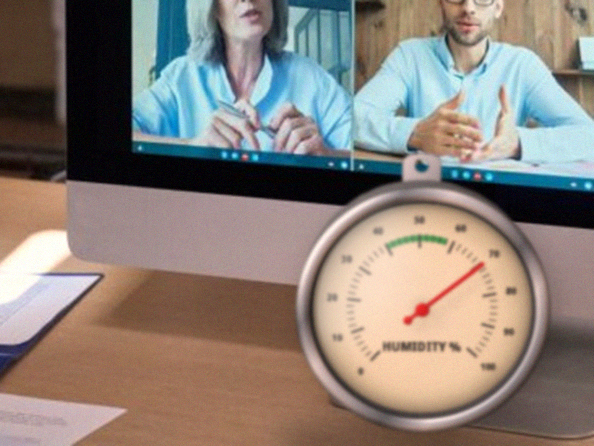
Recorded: 70; %
